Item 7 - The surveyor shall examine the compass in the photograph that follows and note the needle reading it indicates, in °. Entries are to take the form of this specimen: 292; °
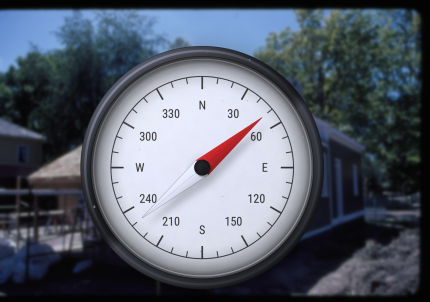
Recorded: 50; °
